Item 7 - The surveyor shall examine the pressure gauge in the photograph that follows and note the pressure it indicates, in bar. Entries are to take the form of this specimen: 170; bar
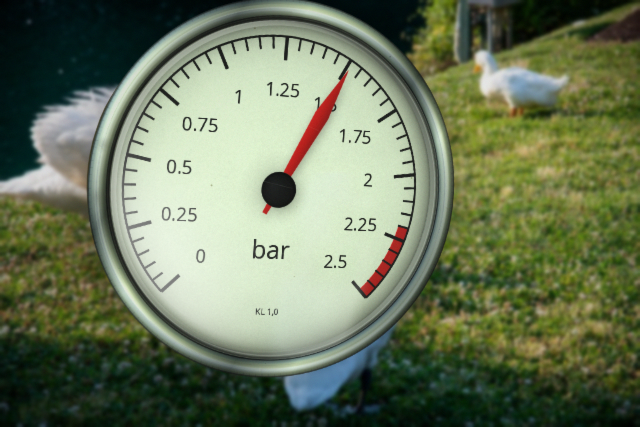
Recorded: 1.5; bar
